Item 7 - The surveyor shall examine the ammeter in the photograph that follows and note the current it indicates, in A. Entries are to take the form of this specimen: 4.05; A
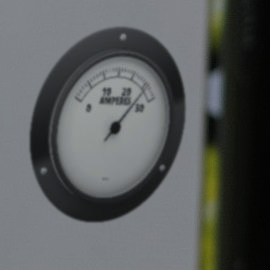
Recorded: 25; A
